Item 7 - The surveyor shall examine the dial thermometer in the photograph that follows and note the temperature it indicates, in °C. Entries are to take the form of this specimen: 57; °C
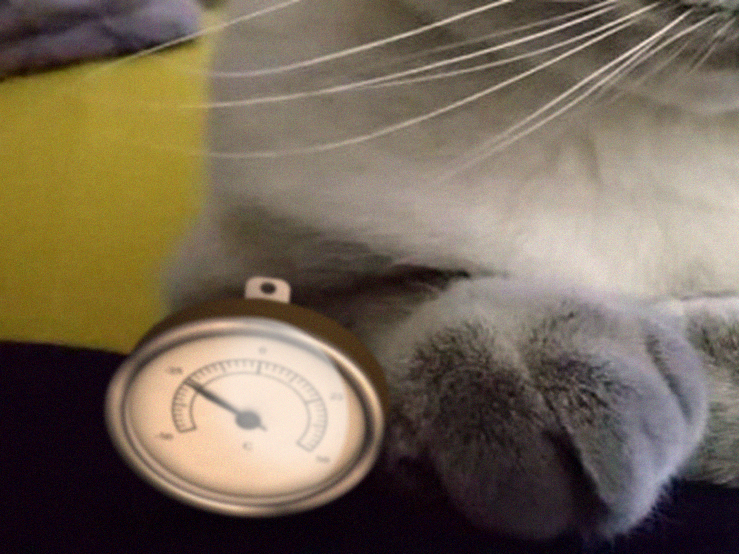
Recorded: -25; °C
